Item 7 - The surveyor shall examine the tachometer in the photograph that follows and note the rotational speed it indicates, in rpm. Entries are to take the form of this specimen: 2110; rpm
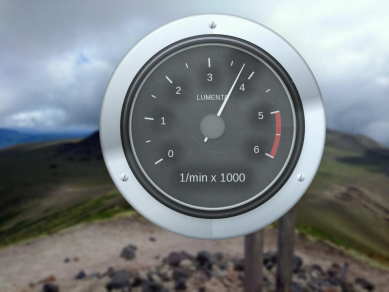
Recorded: 3750; rpm
